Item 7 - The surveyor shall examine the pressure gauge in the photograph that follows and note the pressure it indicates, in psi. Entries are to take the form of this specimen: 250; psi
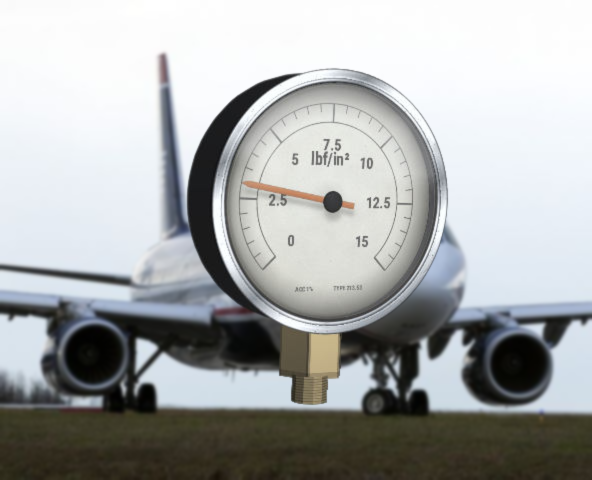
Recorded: 3; psi
